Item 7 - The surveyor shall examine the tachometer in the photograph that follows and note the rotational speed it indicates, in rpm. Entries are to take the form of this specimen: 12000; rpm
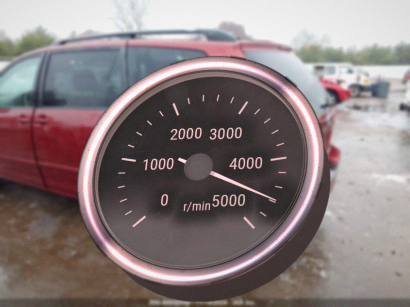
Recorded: 4600; rpm
